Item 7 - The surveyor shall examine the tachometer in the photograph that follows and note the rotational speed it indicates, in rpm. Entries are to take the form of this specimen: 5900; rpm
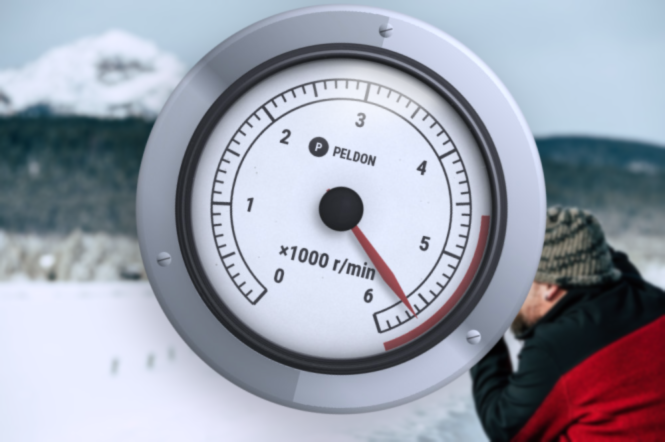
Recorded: 5650; rpm
